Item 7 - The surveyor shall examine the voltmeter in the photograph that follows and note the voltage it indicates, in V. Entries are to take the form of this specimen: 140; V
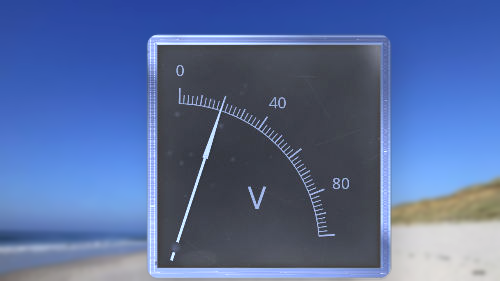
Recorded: 20; V
